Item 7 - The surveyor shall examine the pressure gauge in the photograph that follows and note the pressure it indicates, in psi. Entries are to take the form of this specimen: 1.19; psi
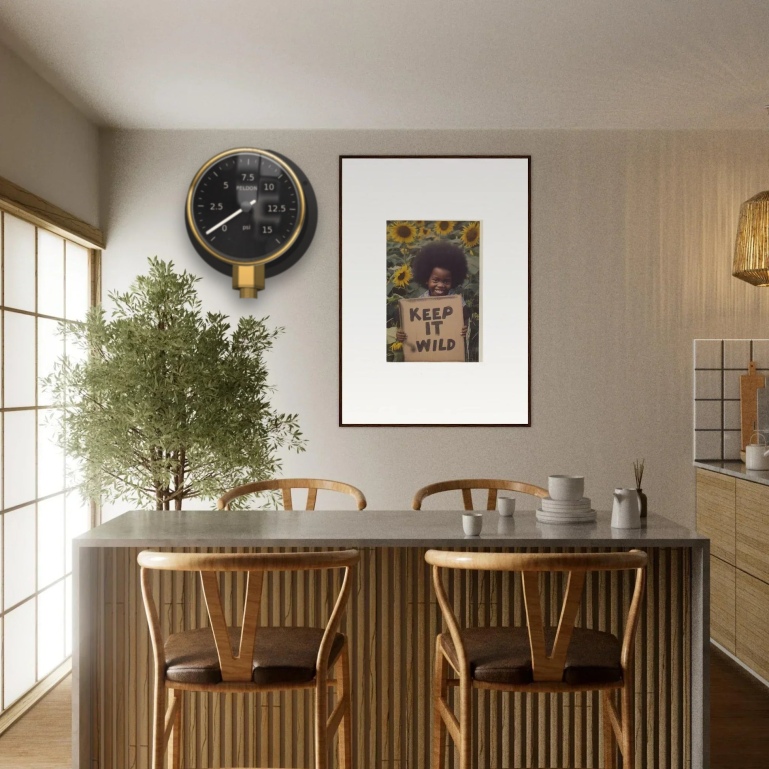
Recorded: 0.5; psi
